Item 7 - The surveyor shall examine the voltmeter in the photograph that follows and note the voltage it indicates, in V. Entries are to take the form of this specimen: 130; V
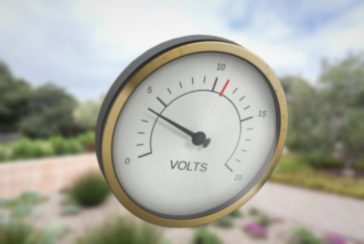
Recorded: 4; V
